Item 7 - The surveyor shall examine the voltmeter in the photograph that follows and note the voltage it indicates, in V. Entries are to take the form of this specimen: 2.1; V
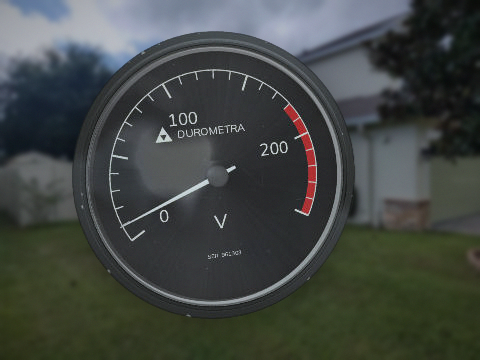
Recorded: 10; V
